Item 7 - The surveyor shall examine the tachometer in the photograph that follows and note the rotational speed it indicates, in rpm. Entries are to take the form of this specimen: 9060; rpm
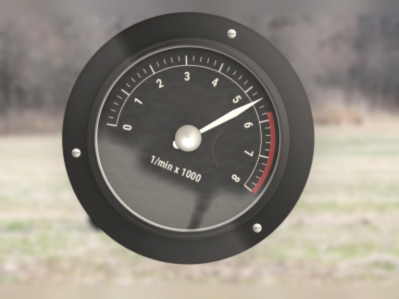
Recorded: 5400; rpm
